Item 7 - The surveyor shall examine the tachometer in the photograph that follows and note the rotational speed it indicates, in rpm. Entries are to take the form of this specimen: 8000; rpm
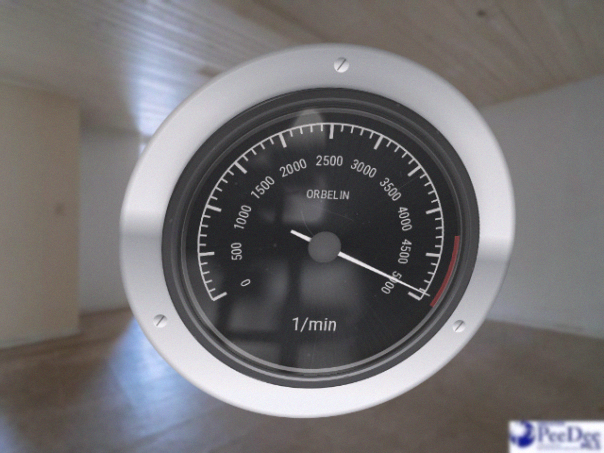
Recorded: 4900; rpm
